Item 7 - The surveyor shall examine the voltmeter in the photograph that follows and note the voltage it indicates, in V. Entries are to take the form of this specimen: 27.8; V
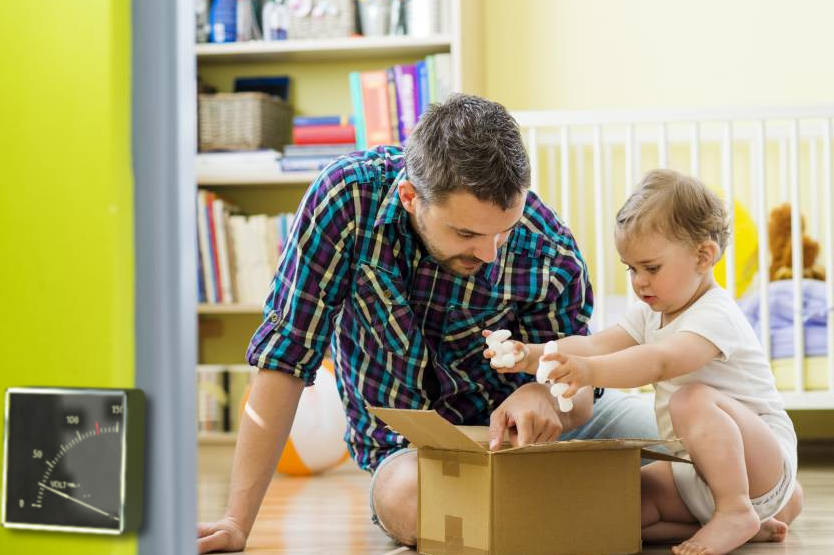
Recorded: 25; V
